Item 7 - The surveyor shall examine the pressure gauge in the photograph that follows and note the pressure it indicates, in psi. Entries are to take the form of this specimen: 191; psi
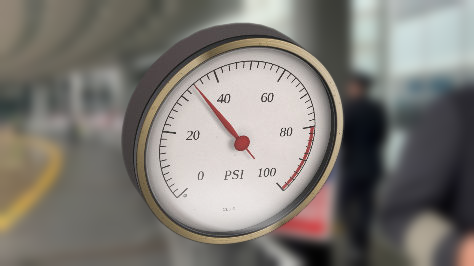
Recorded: 34; psi
